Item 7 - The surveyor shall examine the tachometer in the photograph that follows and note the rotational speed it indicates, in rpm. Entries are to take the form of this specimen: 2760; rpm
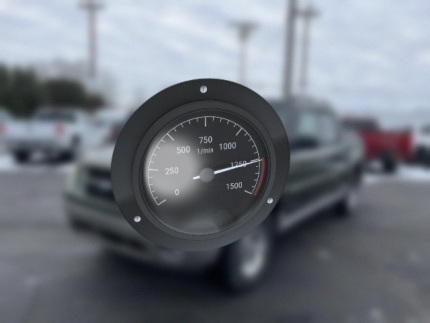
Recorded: 1250; rpm
